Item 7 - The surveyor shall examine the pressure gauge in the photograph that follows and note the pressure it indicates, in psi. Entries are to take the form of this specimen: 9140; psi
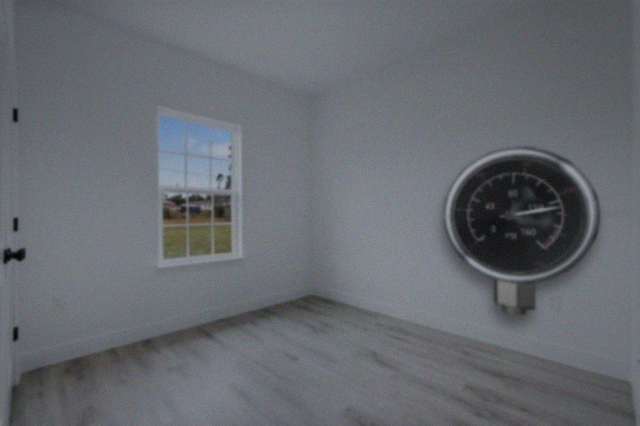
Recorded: 125; psi
